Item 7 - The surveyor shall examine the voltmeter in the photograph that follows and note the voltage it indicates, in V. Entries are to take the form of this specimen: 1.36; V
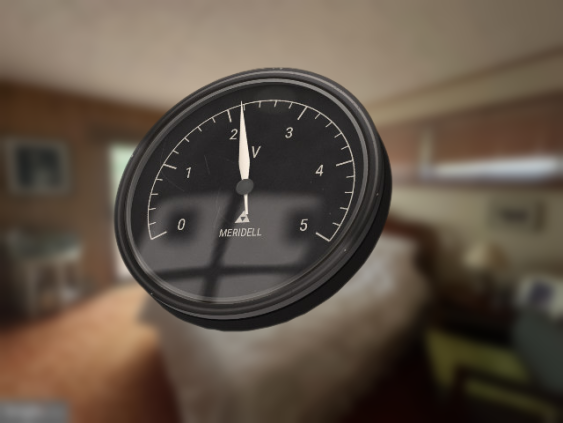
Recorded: 2.2; V
